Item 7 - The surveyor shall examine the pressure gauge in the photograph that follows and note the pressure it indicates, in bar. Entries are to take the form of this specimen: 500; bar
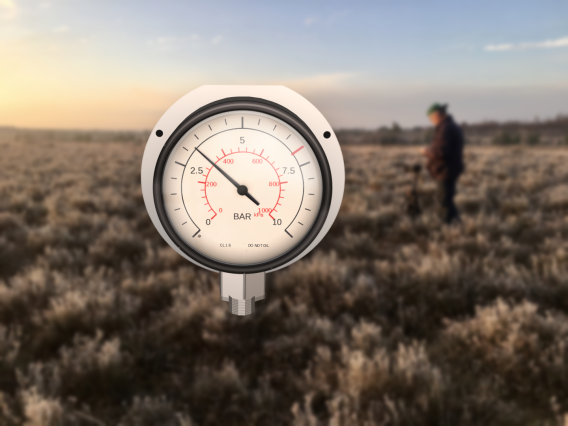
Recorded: 3.25; bar
